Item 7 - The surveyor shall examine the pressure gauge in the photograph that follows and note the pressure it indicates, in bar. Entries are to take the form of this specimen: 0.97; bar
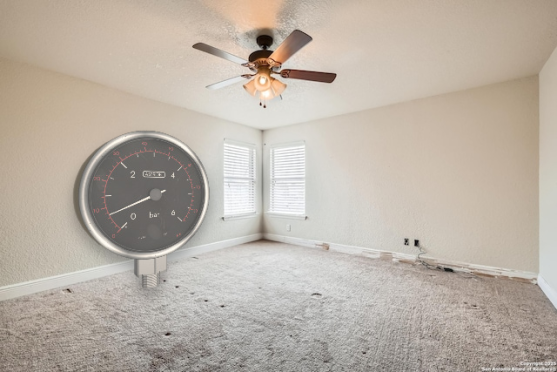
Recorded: 0.5; bar
